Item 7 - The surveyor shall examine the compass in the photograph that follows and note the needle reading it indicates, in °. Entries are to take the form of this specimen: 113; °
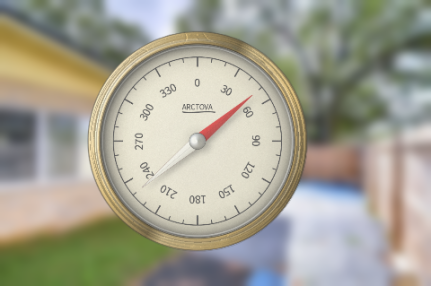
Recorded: 50; °
